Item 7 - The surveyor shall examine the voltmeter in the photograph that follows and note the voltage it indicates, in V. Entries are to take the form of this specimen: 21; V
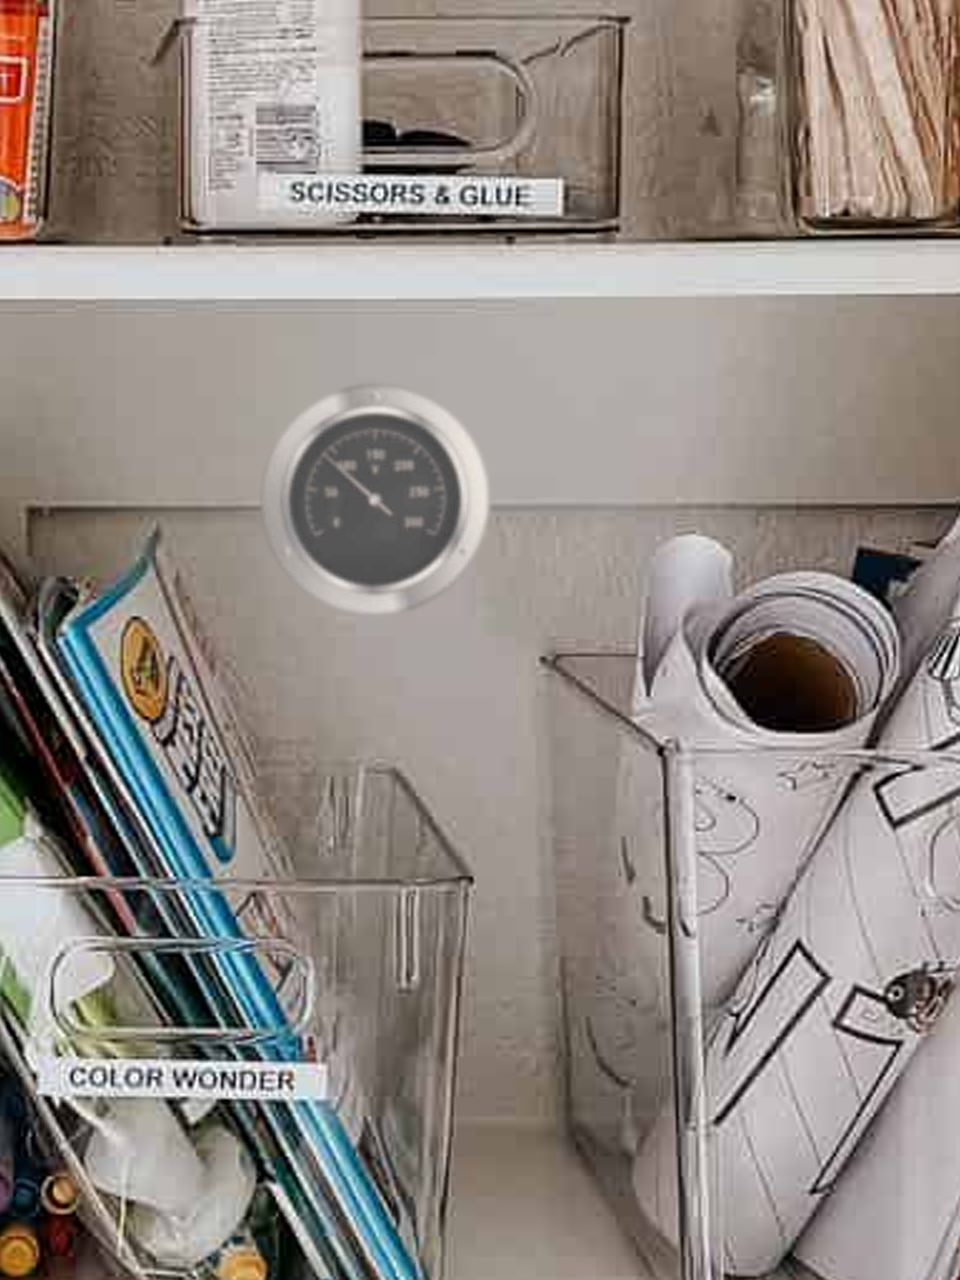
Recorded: 90; V
